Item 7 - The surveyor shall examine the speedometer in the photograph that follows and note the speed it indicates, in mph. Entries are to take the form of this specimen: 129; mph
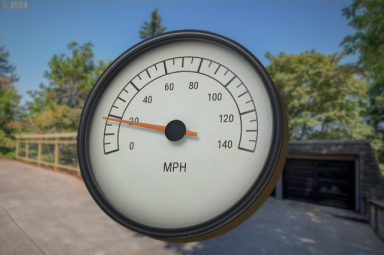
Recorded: 17.5; mph
